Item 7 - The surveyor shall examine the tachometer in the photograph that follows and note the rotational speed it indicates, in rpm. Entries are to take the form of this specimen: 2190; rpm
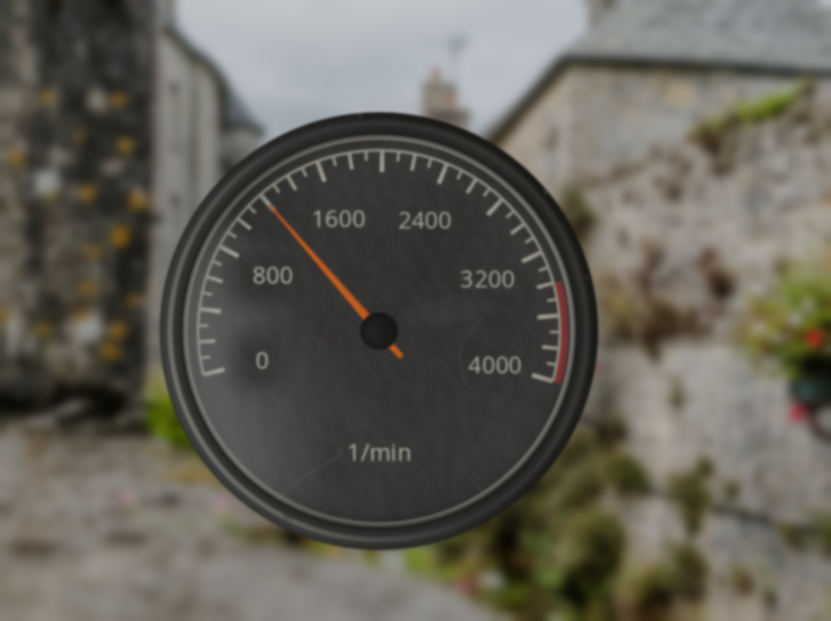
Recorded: 1200; rpm
